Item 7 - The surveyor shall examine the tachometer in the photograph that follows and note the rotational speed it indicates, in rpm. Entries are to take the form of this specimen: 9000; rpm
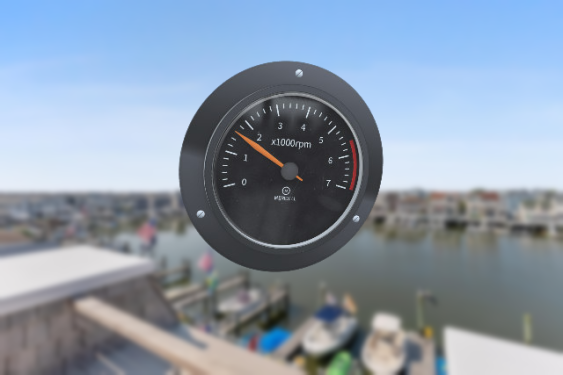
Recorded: 1600; rpm
